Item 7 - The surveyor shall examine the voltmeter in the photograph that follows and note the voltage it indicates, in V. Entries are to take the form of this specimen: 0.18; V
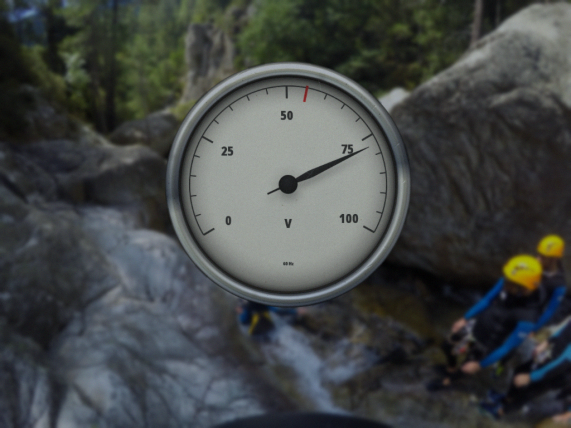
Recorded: 77.5; V
